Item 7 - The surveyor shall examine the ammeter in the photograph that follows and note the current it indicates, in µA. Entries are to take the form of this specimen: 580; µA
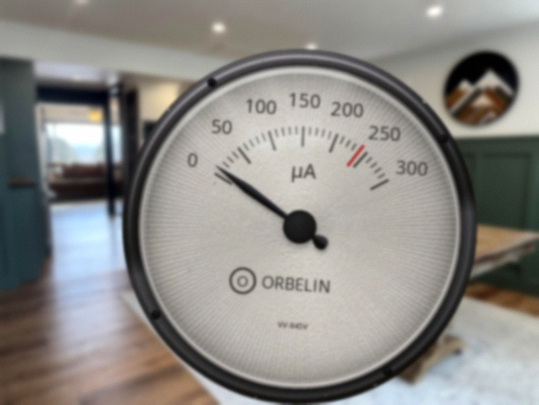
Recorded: 10; µA
